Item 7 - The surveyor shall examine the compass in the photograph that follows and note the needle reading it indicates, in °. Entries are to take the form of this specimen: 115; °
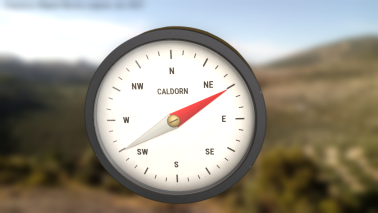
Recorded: 60; °
